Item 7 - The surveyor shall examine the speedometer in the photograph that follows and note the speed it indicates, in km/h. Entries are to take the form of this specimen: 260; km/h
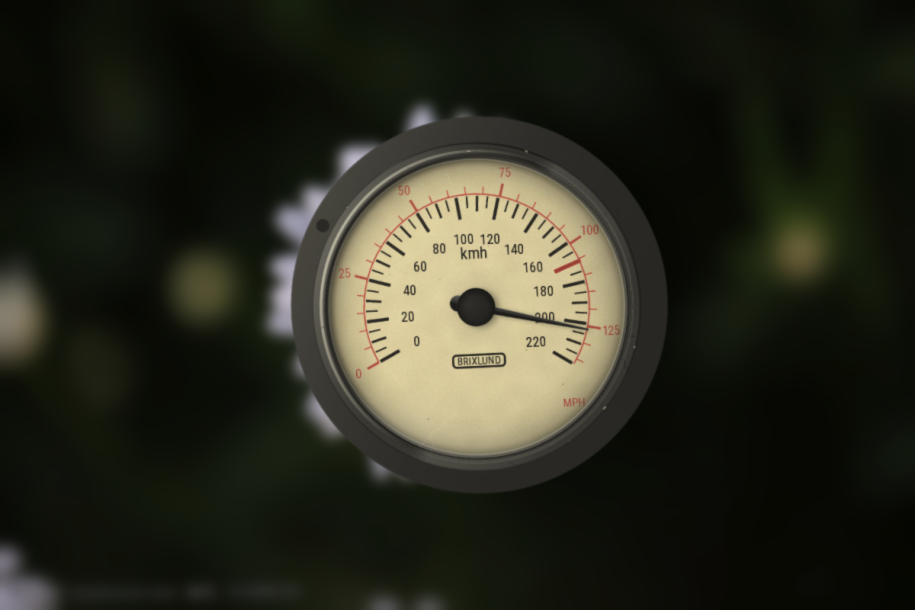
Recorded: 202.5; km/h
